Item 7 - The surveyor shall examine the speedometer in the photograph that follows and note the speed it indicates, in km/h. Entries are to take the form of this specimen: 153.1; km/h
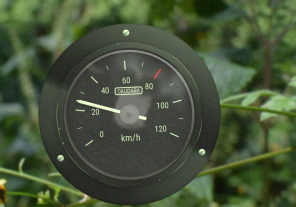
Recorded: 25; km/h
